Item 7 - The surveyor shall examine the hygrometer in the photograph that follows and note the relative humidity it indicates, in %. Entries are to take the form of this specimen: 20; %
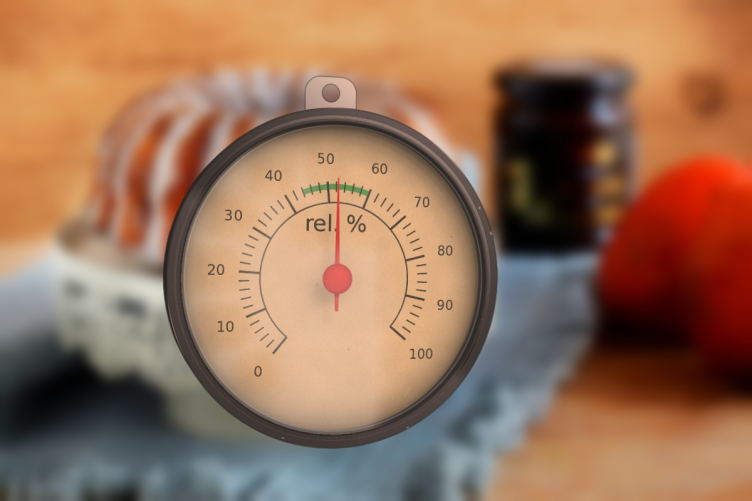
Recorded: 52; %
